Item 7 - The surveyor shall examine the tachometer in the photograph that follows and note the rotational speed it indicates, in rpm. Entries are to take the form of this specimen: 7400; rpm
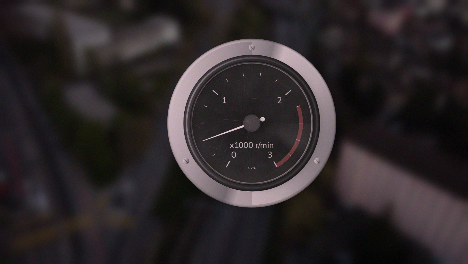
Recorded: 400; rpm
